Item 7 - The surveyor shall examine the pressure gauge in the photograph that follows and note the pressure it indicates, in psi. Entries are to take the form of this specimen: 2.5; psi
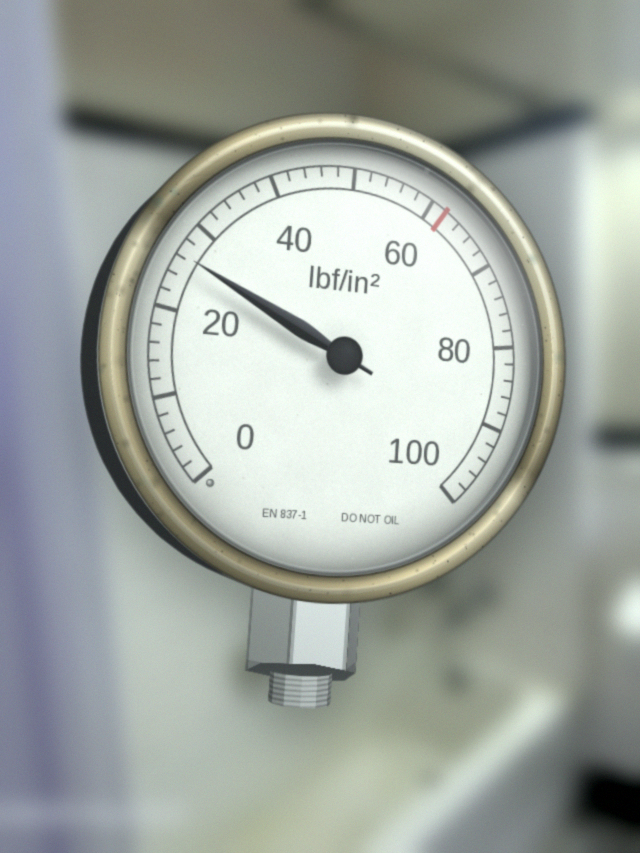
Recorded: 26; psi
